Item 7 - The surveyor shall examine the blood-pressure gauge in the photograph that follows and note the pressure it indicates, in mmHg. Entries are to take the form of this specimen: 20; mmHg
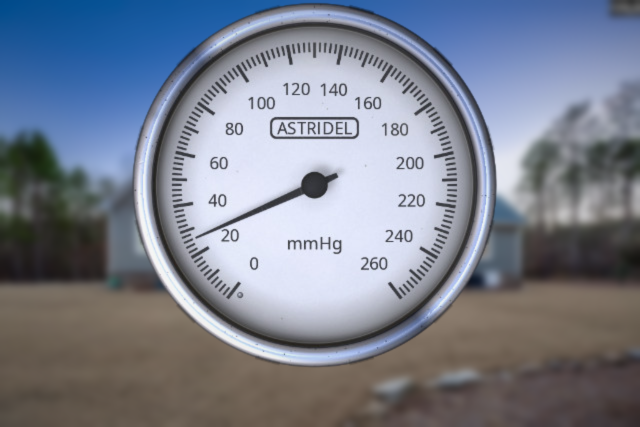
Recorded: 26; mmHg
